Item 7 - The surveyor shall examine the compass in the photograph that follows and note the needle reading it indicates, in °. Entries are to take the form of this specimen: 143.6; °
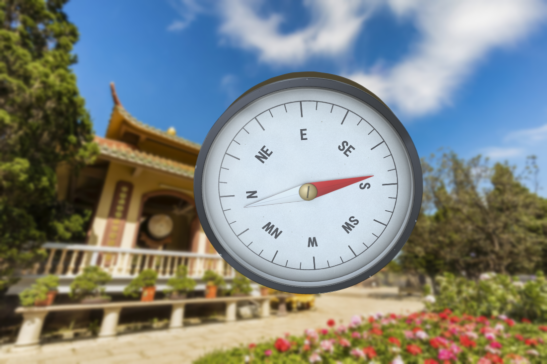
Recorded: 170; °
